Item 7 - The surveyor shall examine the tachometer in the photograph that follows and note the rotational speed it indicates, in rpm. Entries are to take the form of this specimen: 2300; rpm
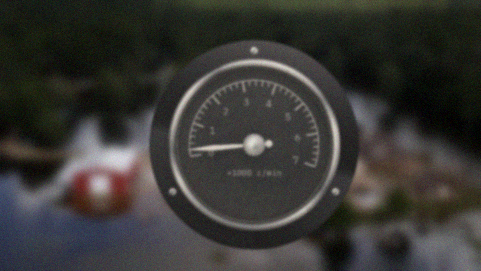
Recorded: 200; rpm
